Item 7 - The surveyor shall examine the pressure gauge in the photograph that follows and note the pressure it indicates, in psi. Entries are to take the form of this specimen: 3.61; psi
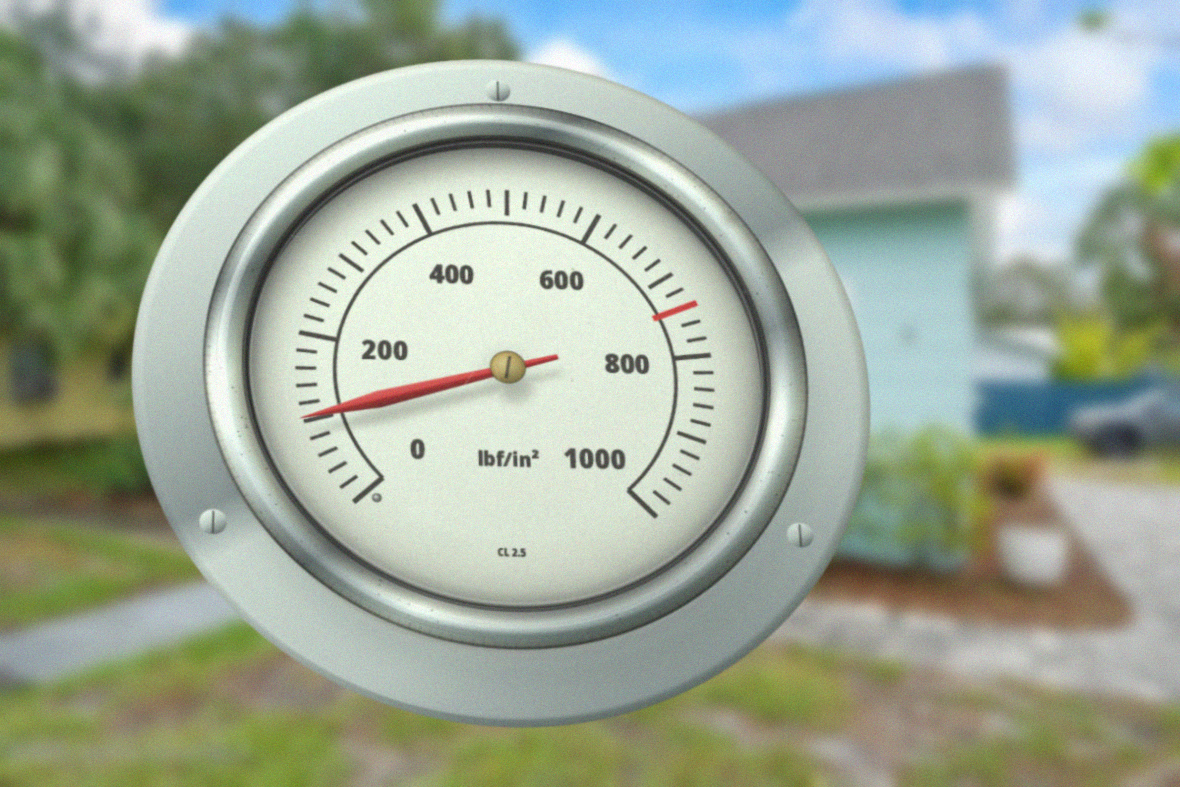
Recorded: 100; psi
